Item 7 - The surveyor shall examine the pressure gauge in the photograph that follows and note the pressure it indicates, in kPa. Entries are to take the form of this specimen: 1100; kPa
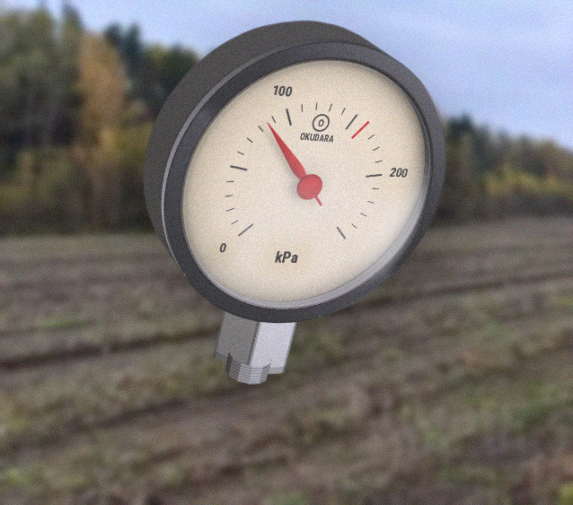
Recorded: 85; kPa
